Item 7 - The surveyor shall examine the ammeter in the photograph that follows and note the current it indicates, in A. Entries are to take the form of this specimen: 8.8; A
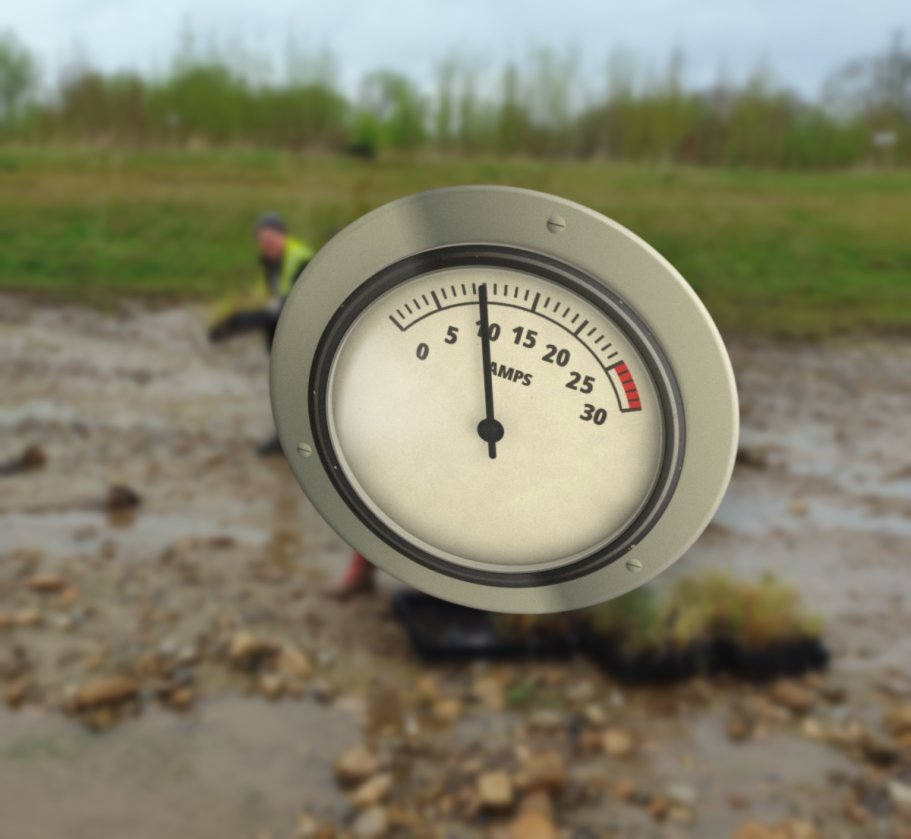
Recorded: 10; A
